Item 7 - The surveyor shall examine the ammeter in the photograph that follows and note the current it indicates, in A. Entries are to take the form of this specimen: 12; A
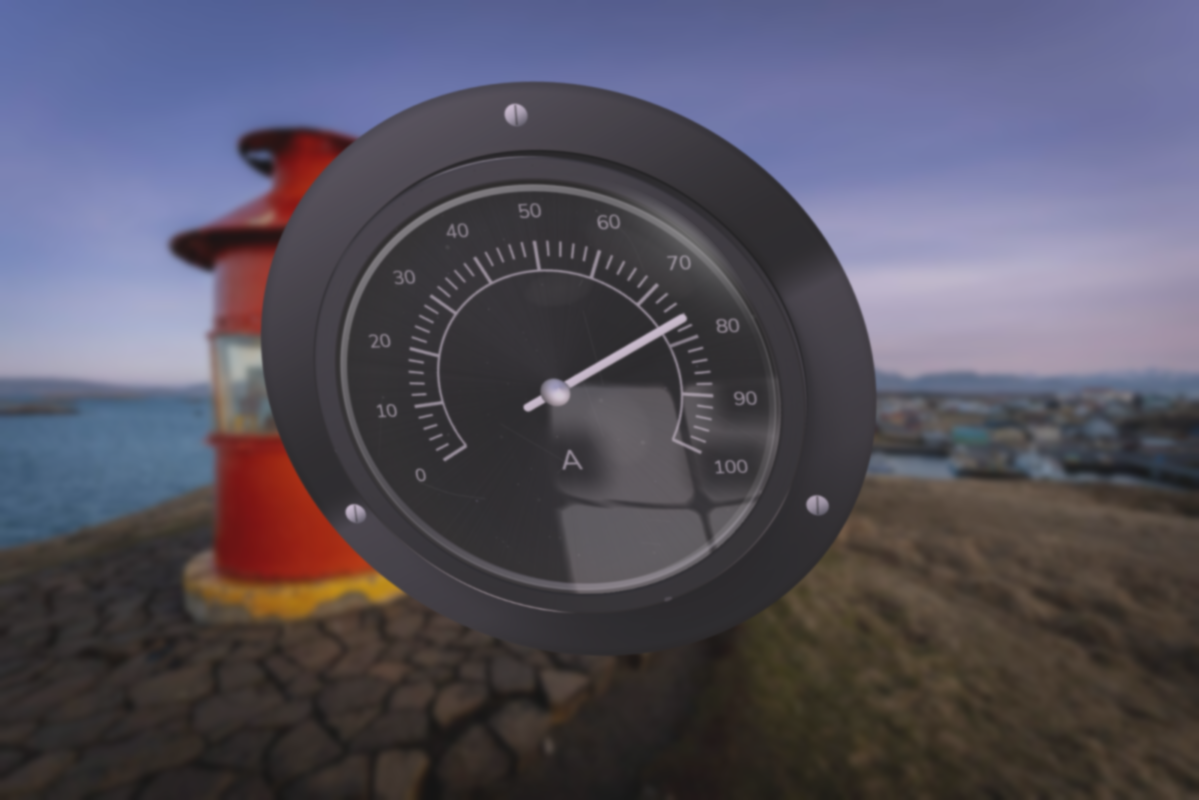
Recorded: 76; A
